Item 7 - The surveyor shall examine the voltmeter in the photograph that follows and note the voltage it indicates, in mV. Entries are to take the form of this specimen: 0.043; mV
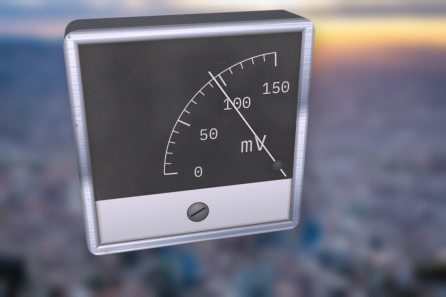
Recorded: 95; mV
